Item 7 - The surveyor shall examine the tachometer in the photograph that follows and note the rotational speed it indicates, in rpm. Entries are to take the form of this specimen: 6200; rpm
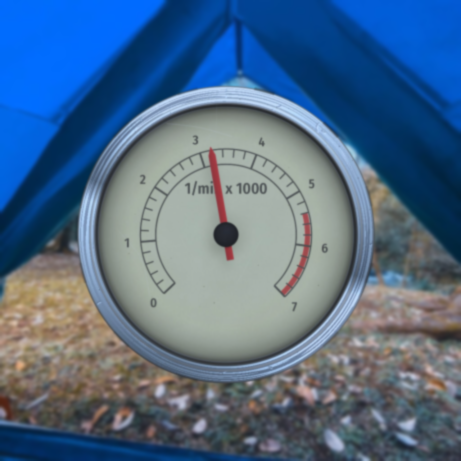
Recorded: 3200; rpm
